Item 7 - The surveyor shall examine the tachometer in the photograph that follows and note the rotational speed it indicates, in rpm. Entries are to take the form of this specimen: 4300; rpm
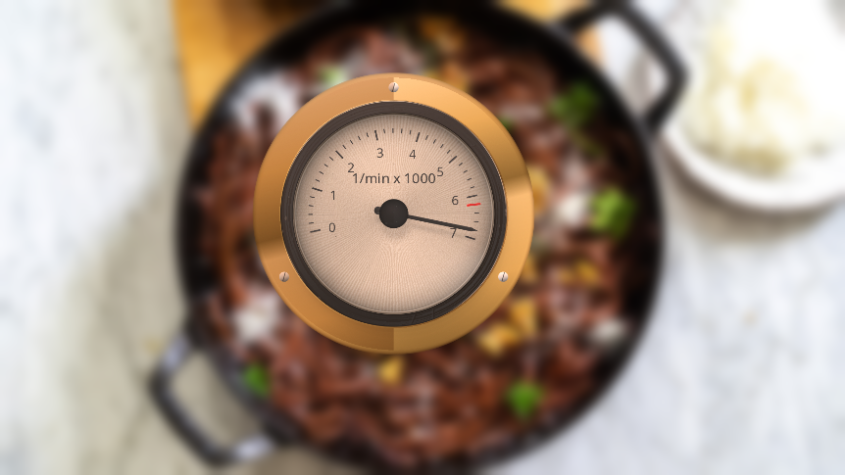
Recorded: 6800; rpm
